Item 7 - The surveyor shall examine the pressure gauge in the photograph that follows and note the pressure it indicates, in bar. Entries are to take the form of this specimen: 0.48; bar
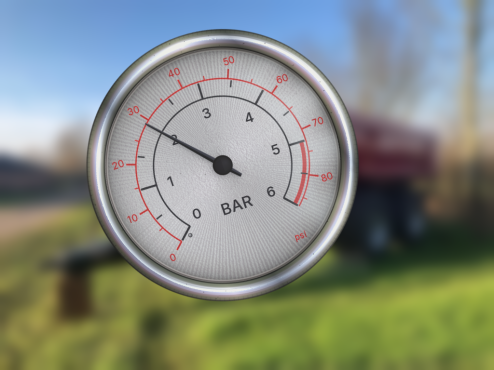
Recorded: 2; bar
